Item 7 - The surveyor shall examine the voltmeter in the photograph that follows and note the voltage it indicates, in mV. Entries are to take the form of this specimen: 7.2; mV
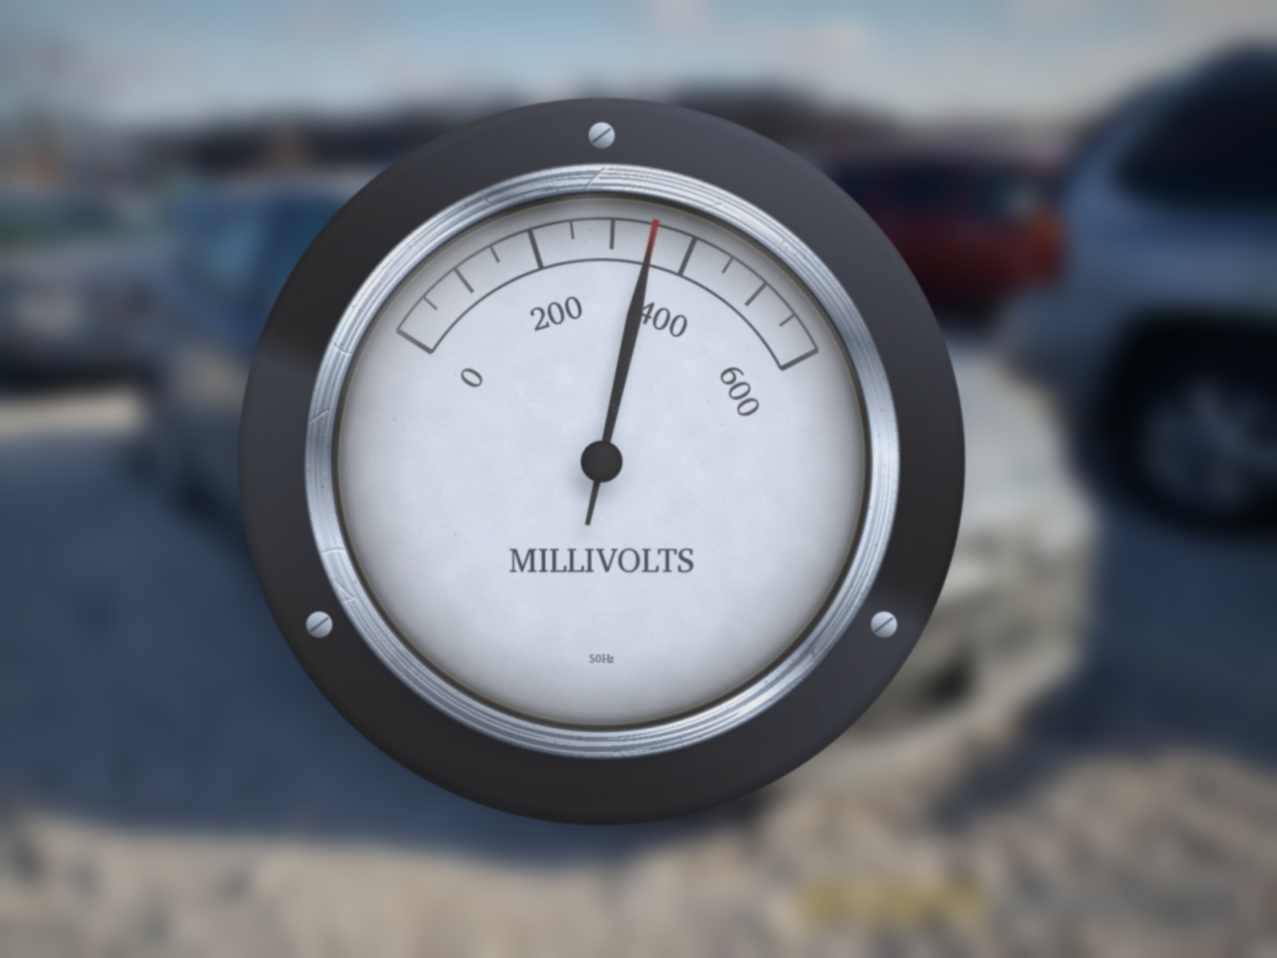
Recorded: 350; mV
